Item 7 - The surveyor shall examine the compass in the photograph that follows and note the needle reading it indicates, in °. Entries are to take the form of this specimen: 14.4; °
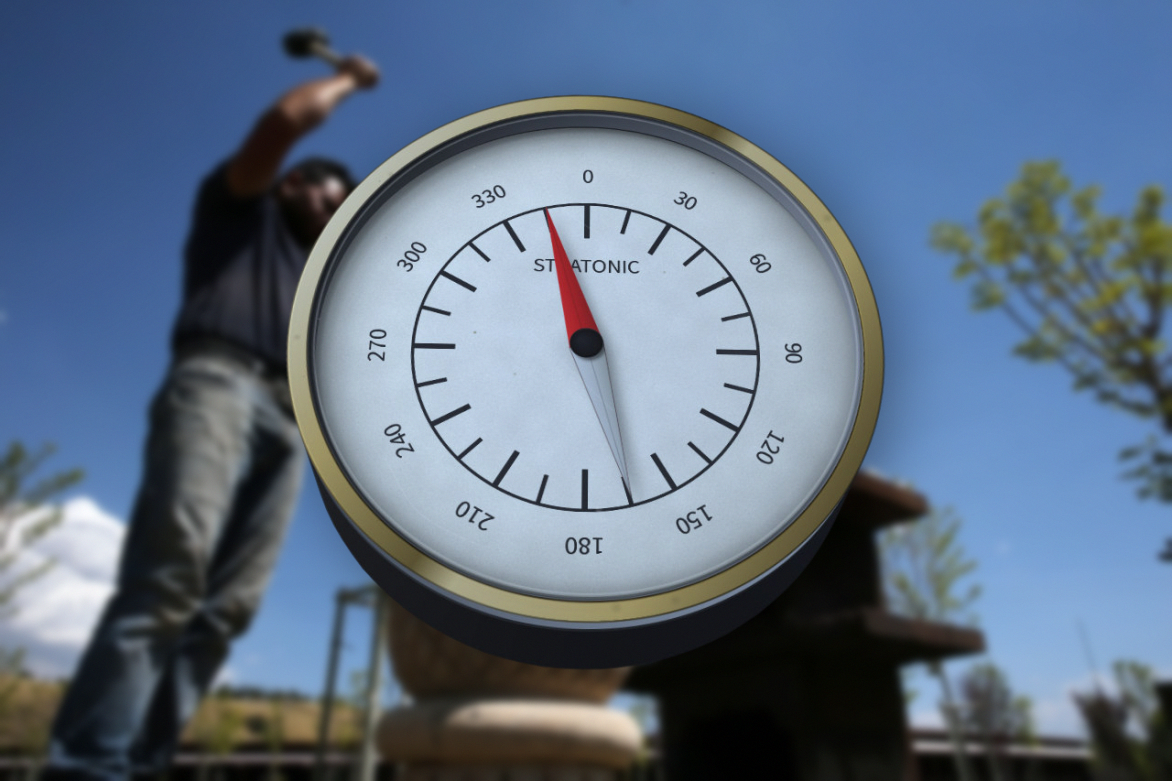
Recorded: 345; °
